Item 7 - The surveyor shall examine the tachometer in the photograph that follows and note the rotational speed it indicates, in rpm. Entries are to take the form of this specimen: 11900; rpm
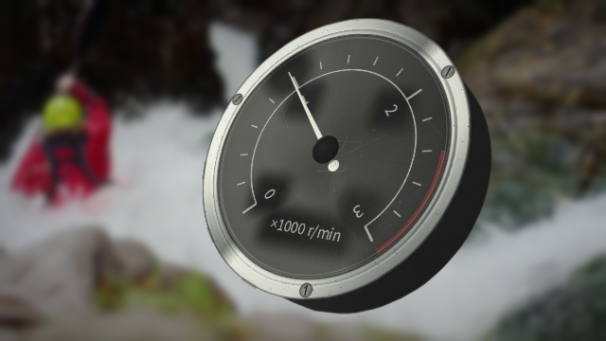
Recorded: 1000; rpm
